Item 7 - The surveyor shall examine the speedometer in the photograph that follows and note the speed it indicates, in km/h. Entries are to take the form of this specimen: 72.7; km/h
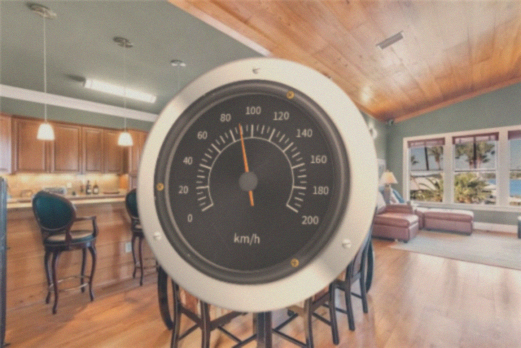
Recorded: 90; km/h
